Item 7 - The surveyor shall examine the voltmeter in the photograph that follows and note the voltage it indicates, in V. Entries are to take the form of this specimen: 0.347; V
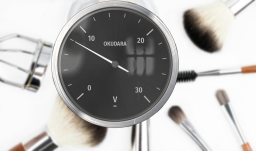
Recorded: 8; V
